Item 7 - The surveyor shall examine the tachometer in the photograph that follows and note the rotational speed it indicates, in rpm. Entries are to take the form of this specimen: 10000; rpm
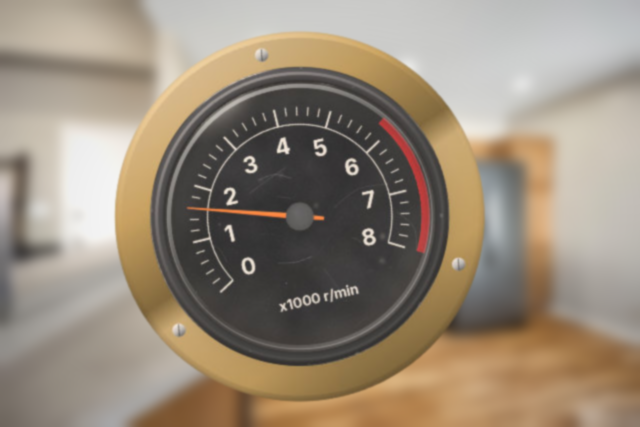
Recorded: 1600; rpm
